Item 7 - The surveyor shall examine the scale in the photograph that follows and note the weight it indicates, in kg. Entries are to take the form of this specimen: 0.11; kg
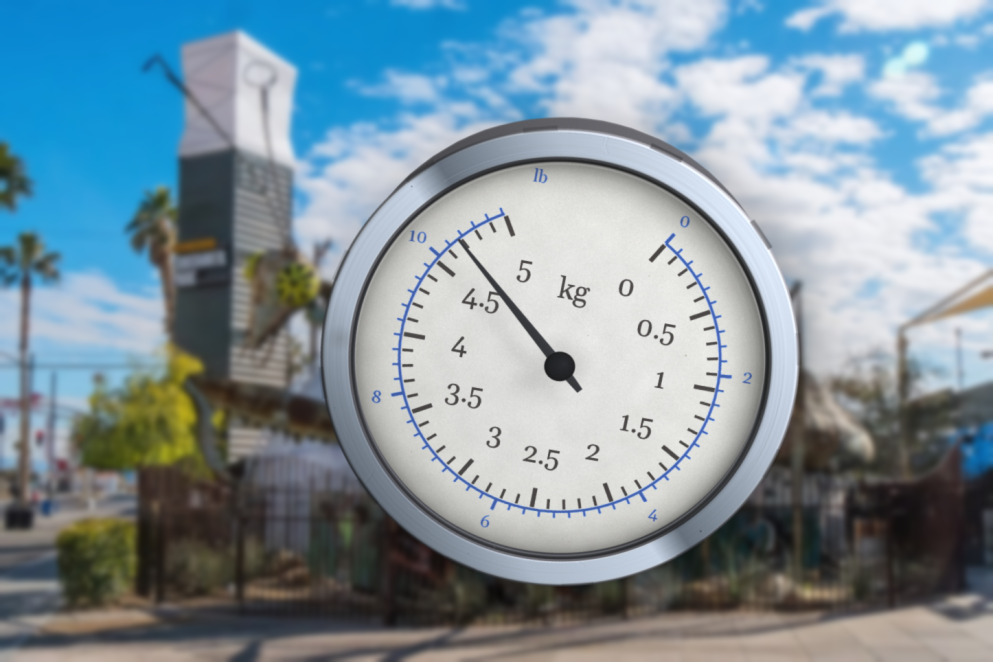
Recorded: 4.7; kg
